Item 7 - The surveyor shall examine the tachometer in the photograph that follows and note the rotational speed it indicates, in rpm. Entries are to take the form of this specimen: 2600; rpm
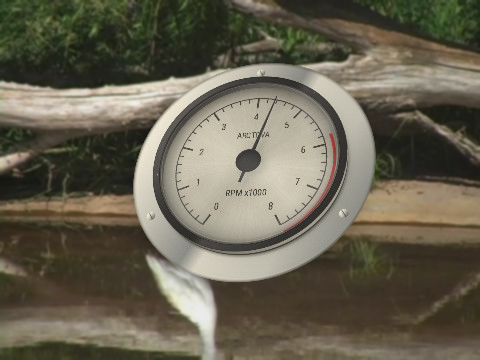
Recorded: 4400; rpm
